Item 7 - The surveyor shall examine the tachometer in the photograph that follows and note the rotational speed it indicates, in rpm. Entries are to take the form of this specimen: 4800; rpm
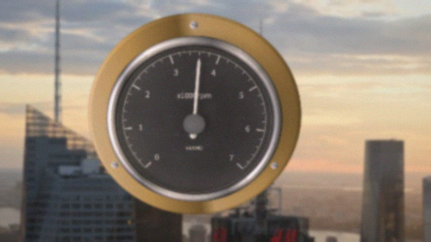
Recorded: 3600; rpm
